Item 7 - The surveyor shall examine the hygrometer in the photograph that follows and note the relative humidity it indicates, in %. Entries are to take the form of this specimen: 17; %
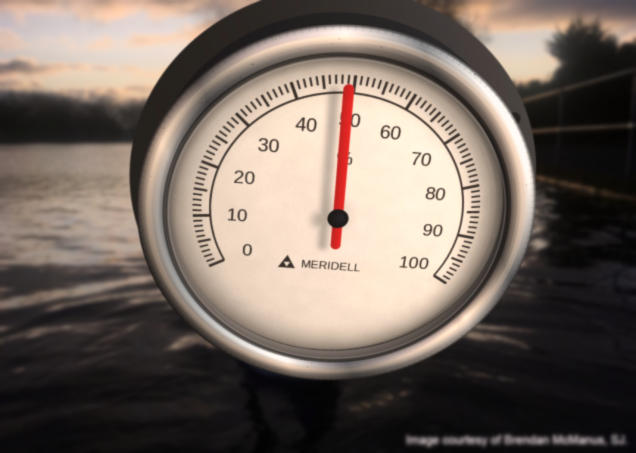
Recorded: 49; %
